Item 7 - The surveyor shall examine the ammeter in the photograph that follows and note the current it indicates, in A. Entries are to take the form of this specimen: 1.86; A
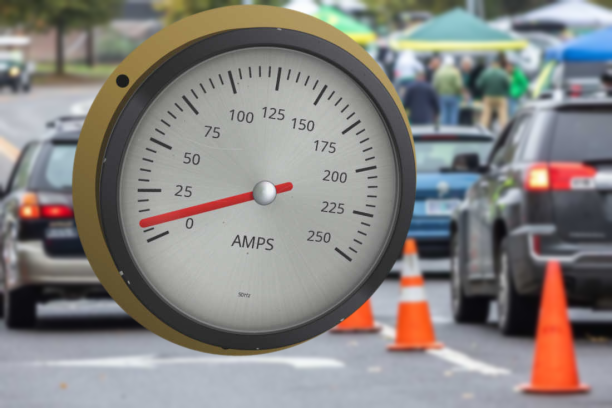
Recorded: 10; A
